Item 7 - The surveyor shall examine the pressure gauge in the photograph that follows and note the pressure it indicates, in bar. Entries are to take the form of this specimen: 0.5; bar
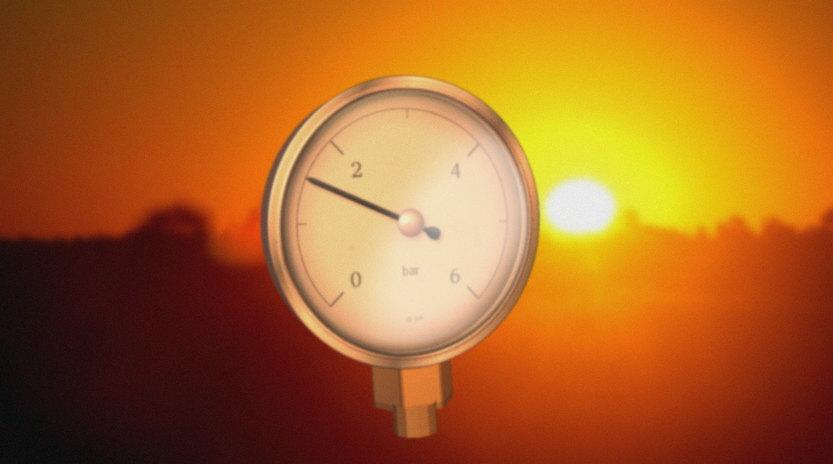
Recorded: 1.5; bar
